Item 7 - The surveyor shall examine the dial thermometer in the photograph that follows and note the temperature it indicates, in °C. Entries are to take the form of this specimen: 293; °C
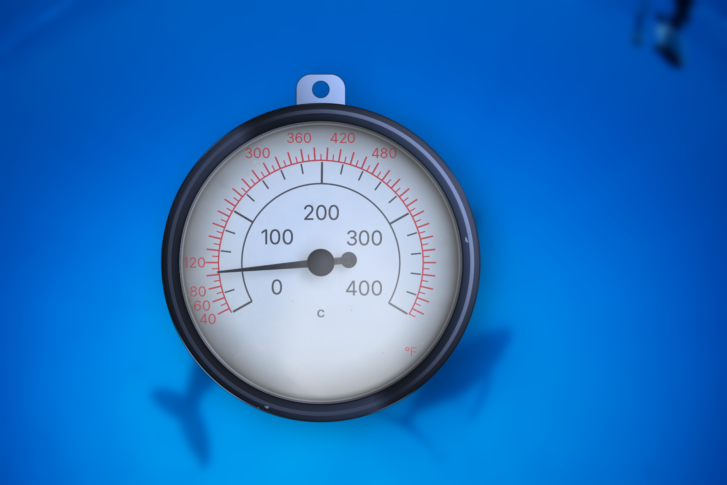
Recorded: 40; °C
